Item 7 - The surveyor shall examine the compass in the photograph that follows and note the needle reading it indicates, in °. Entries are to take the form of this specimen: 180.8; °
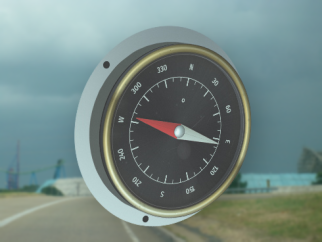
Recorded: 275; °
